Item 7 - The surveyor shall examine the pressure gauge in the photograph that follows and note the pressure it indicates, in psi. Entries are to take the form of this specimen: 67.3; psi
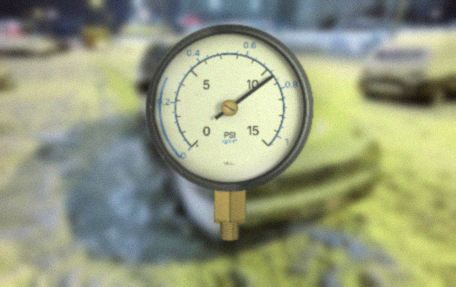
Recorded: 10.5; psi
